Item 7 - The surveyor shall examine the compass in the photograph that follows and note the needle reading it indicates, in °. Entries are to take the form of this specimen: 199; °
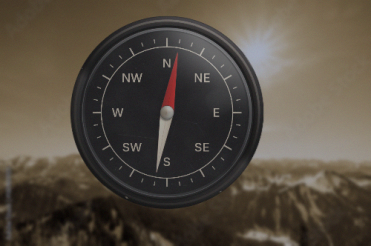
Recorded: 10; °
